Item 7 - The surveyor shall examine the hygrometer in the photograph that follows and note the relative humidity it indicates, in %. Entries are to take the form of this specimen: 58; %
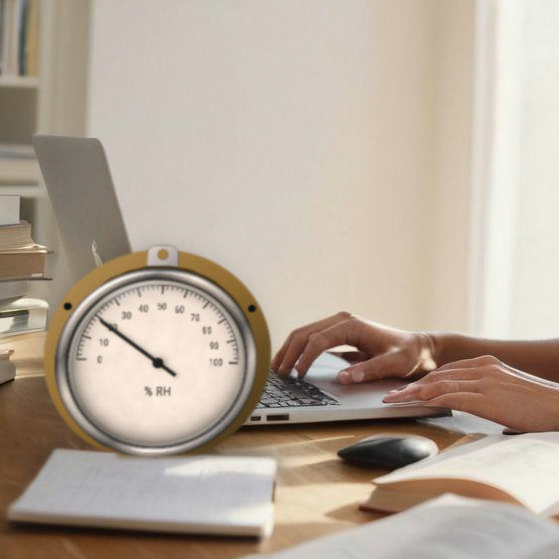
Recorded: 20; %
